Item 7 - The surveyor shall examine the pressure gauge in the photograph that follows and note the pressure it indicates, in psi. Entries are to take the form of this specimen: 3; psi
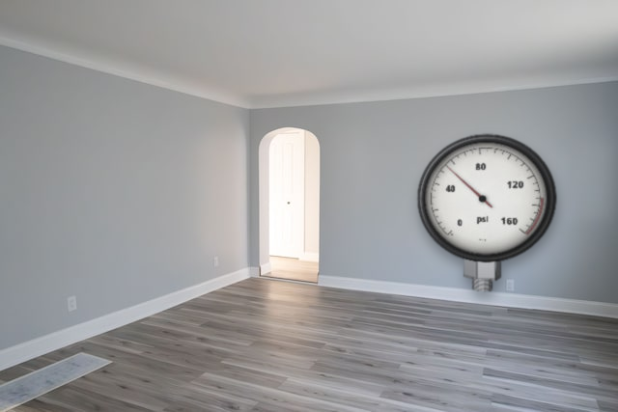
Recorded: 55; psi
